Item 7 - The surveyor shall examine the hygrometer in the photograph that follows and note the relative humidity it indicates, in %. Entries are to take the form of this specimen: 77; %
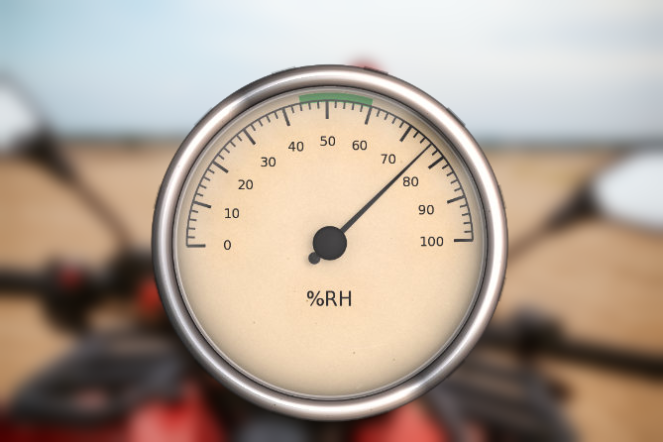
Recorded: 76; %
